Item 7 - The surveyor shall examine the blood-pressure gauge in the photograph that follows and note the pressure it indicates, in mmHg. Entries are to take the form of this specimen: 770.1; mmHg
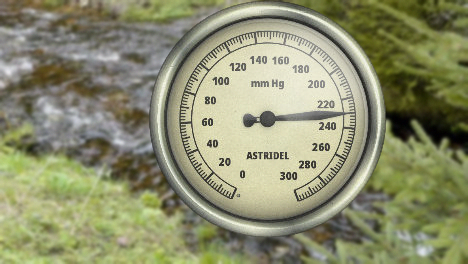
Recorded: 230; mmHg
